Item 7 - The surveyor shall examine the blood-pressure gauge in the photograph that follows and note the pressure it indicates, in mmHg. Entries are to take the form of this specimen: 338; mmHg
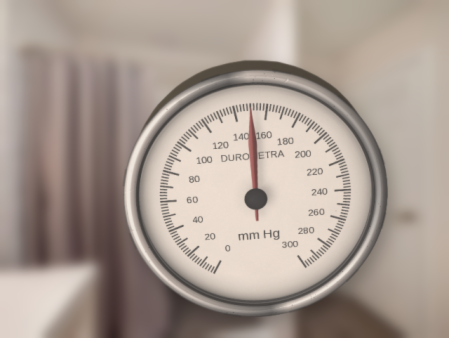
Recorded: 150; mmHg
